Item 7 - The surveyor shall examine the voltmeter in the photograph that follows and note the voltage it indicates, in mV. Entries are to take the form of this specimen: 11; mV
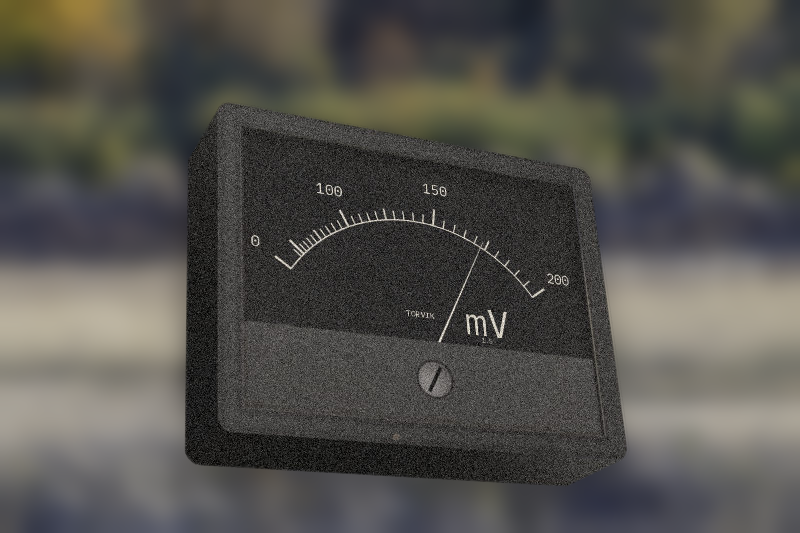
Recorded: 172.5; mV
